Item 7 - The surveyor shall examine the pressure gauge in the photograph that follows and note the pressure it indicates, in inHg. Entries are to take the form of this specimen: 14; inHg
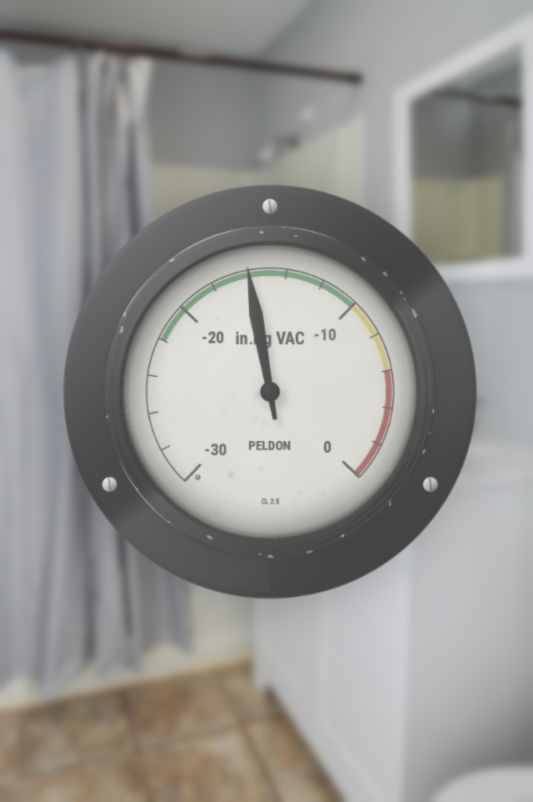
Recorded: -16; inHg
